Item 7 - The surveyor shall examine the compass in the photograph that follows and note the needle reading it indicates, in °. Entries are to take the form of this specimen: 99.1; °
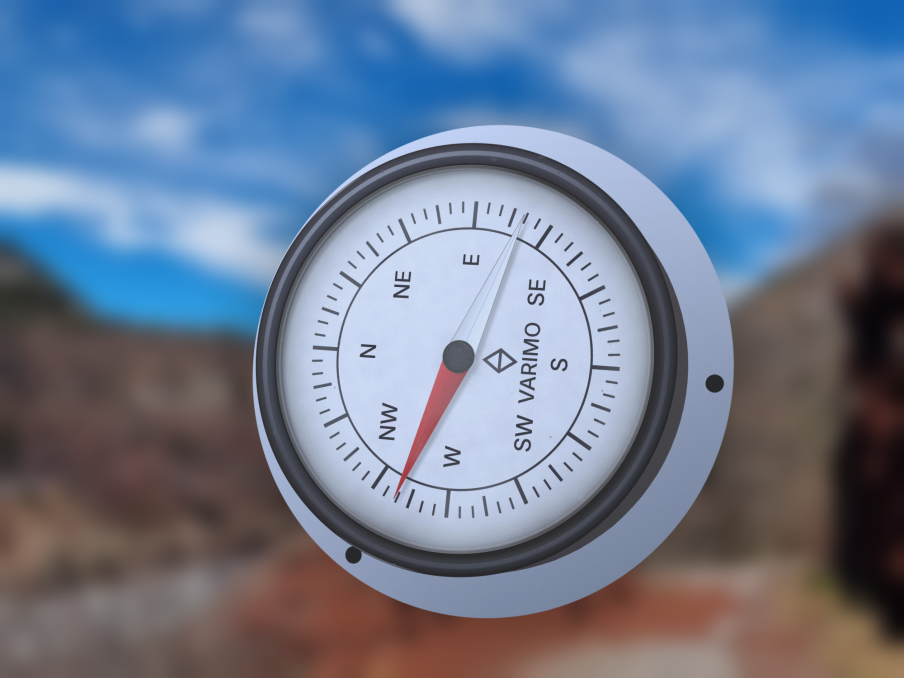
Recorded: 290; °
